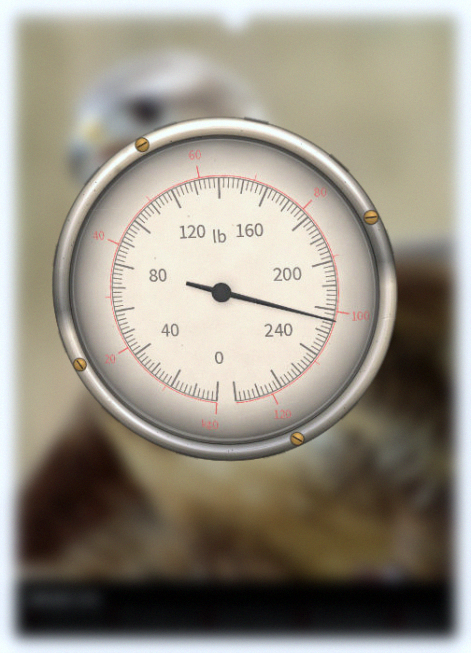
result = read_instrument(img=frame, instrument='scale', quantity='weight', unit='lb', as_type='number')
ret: 224 lb
